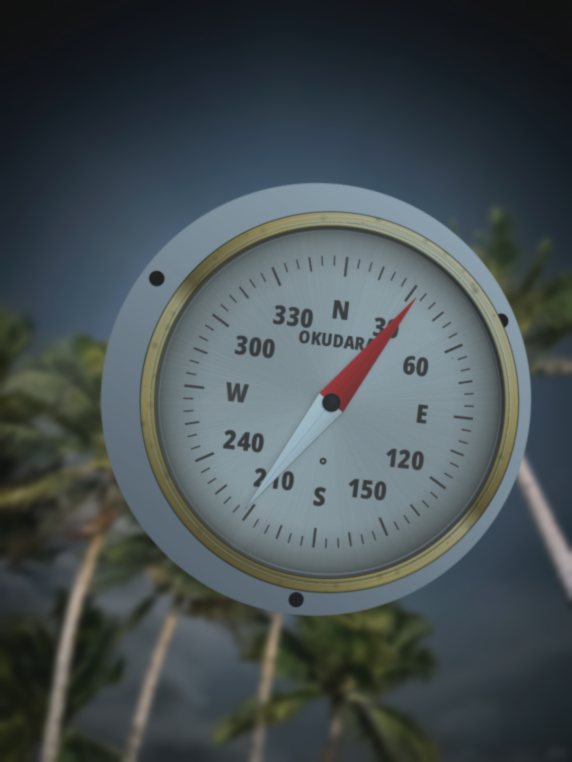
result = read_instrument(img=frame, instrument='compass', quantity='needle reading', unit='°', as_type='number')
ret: 32.5 °
